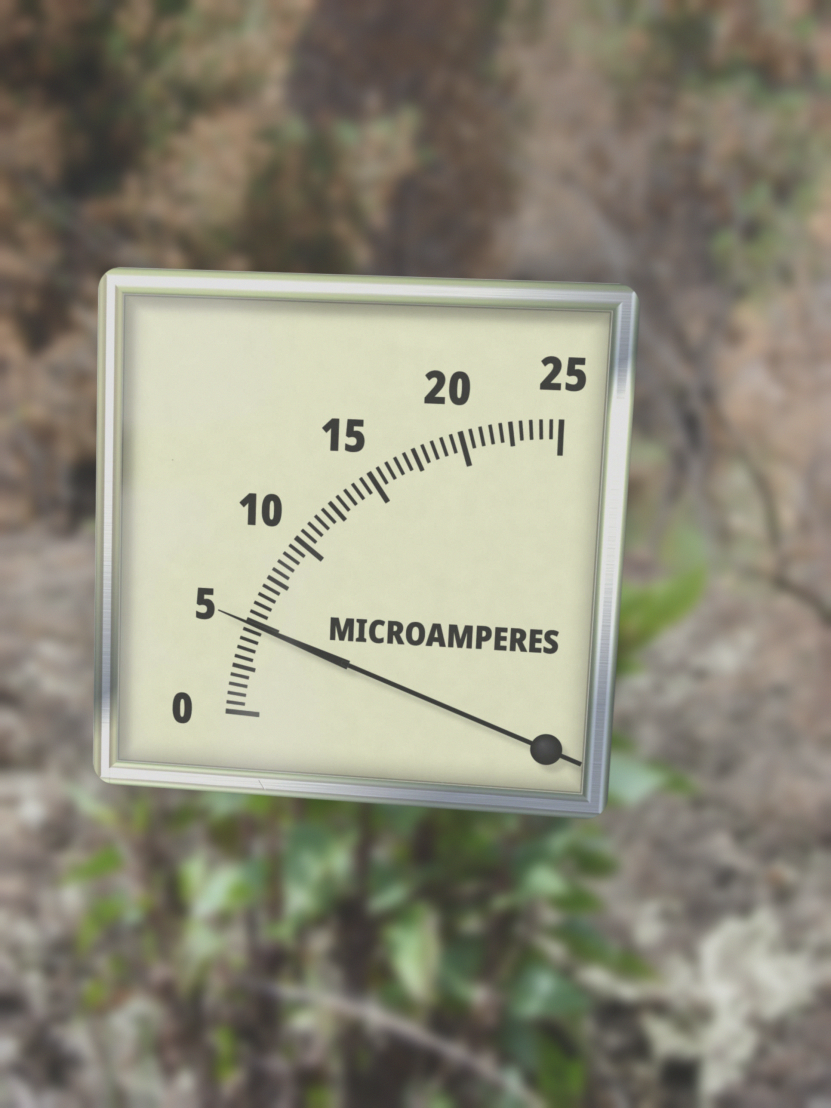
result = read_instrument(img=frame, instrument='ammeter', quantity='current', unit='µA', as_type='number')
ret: 5 µA
